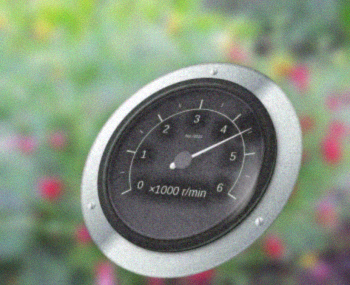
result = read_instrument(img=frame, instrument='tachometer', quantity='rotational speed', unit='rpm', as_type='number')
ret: 4500 rpm
